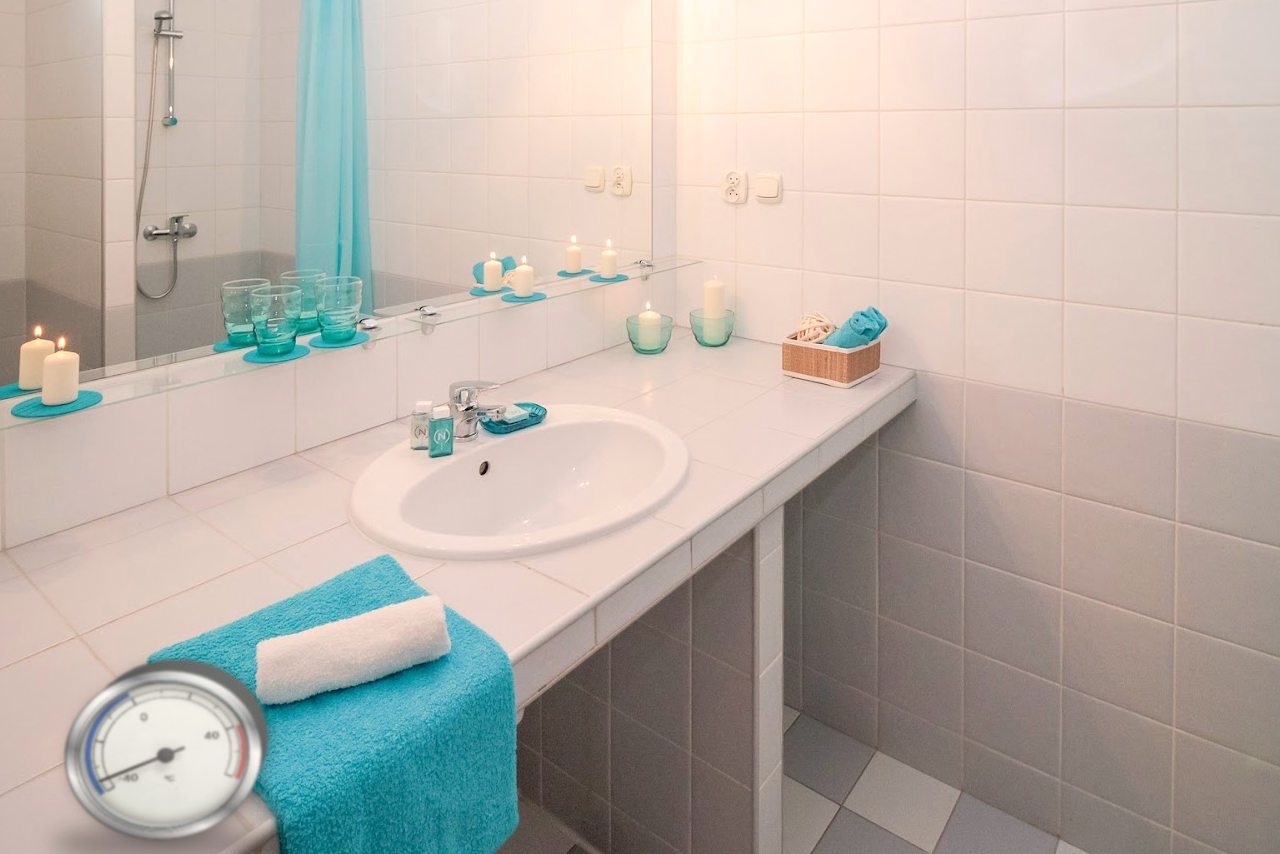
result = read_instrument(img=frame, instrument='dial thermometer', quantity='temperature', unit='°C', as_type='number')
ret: -35 °C
